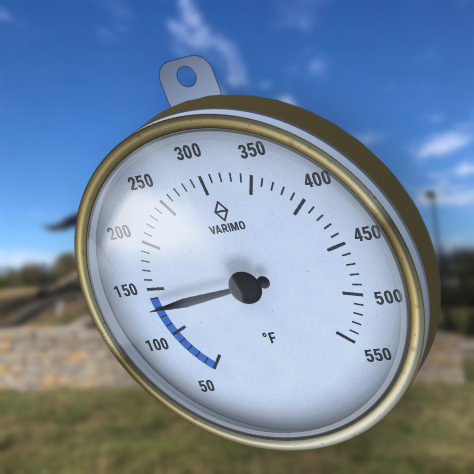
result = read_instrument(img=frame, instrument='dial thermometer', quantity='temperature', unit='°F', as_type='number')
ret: 130 °F
